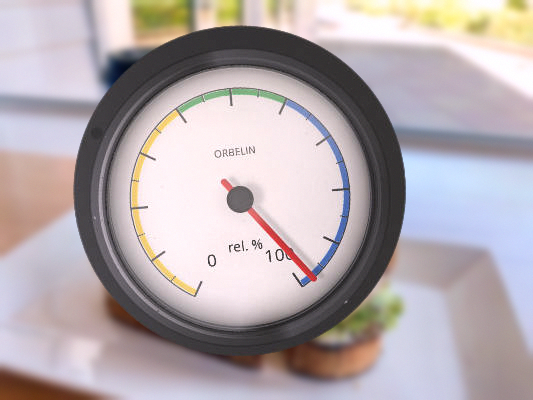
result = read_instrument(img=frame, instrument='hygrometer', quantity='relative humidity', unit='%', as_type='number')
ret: 97.5 %
